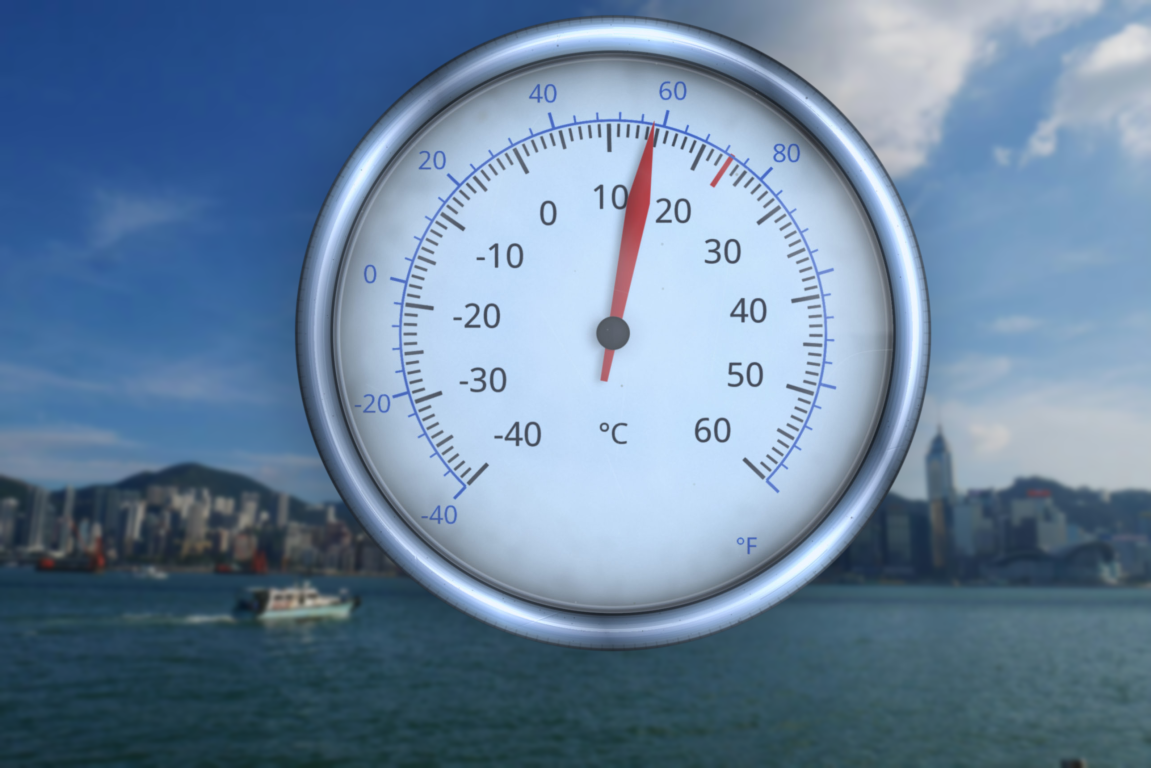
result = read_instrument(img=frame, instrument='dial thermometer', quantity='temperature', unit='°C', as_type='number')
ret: 14.5 °C
